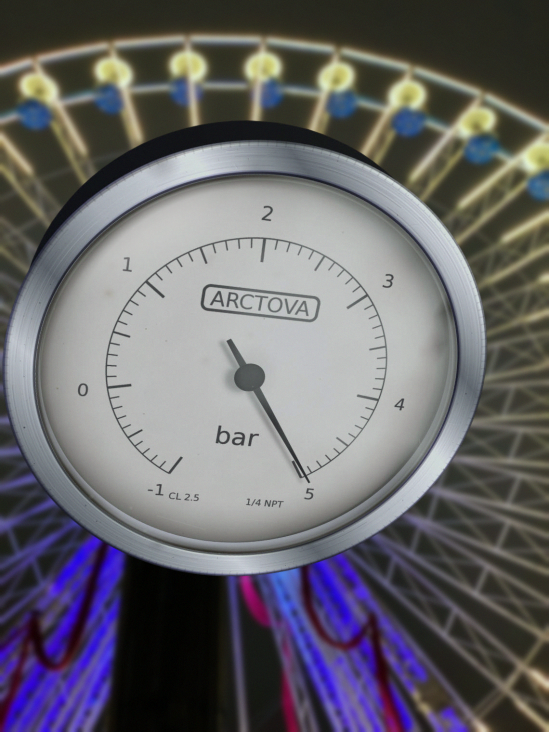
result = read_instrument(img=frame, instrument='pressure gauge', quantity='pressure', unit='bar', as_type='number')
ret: 4.95 bar
